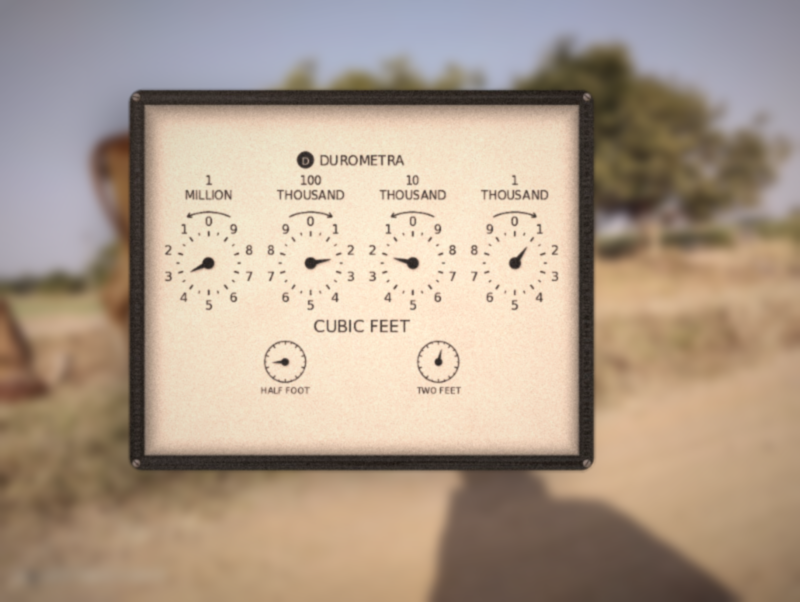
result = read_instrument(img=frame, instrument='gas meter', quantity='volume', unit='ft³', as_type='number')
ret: 322100 ft³
